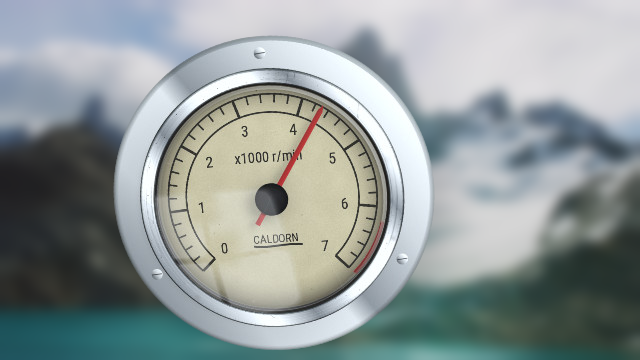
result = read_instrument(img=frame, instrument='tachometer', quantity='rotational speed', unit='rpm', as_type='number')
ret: 4300 rpm
